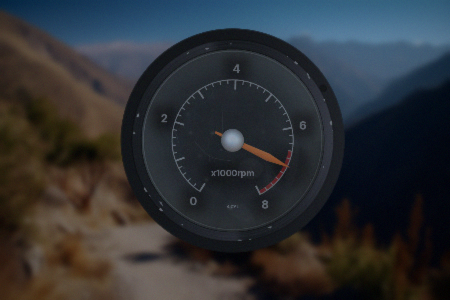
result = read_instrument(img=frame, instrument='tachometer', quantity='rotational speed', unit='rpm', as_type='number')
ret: 7000 rpm
